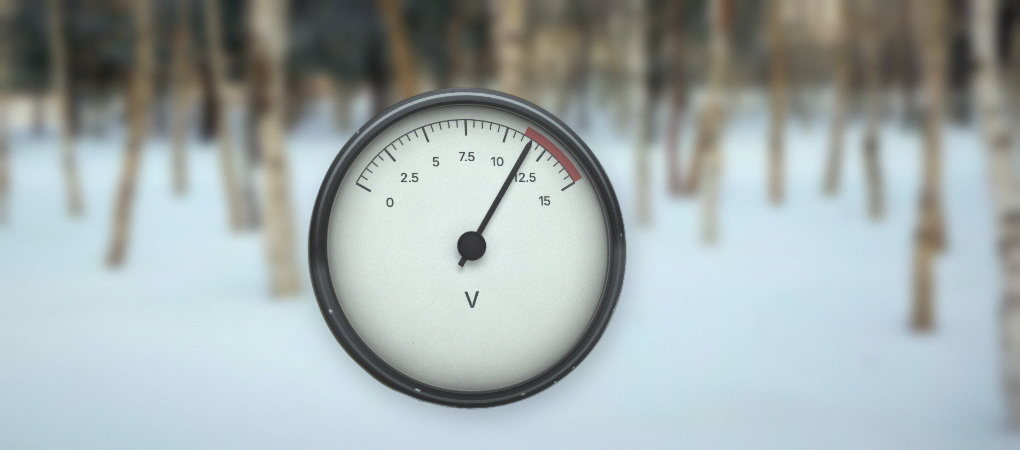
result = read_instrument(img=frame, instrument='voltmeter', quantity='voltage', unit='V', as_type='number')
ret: 11.5 V
